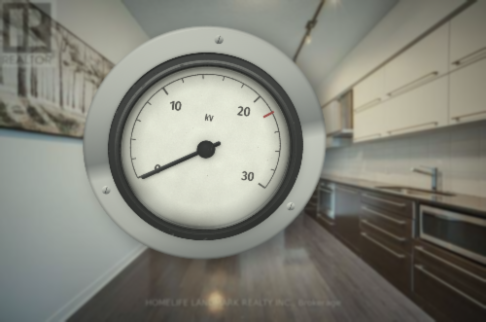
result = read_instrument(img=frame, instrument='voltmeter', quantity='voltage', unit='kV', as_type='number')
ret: 0 kV
